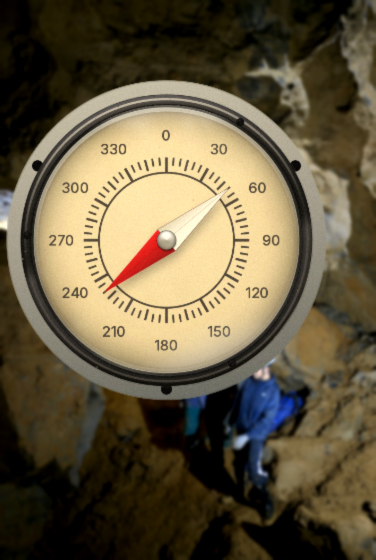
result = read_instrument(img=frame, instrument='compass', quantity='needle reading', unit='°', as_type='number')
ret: 230 °
